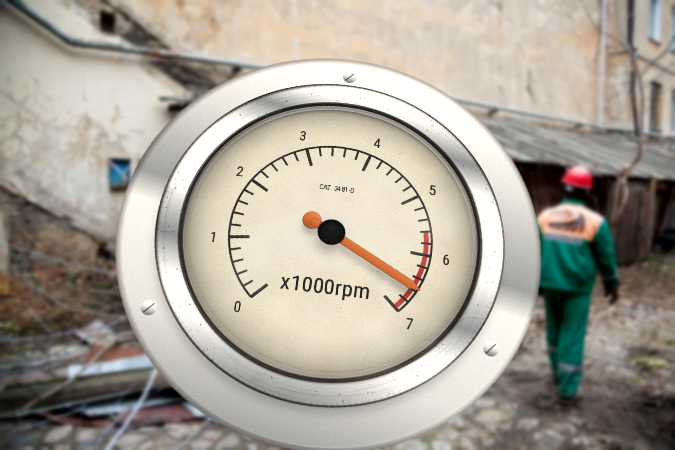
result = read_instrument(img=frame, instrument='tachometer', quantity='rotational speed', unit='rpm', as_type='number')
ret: 6600 rpm
